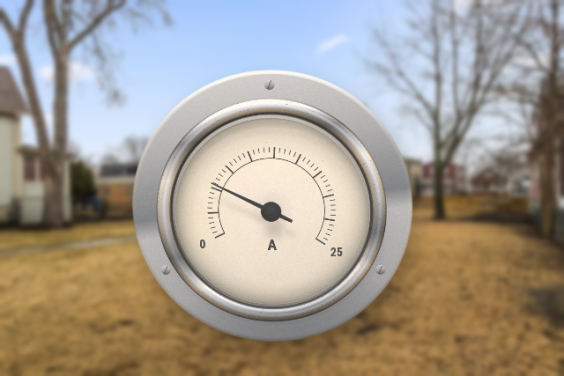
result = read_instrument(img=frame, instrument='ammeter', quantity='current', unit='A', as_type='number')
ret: 5.5 A
